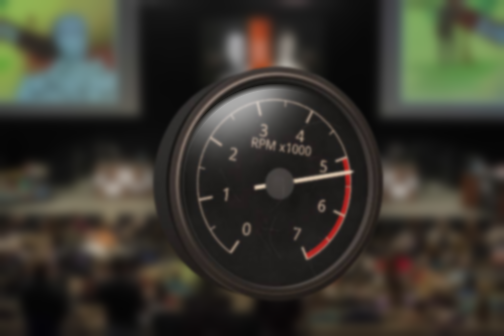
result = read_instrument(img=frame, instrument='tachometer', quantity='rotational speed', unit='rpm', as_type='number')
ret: 5250 rpm
